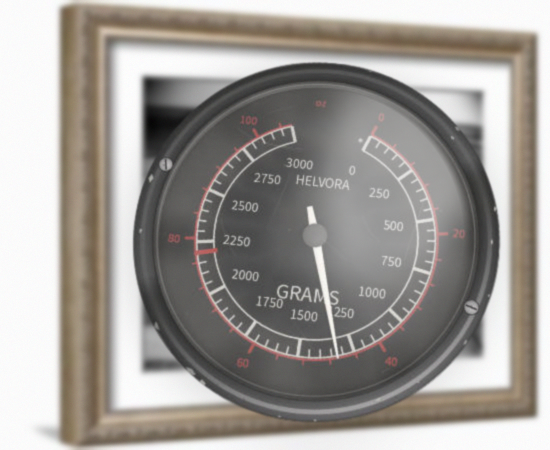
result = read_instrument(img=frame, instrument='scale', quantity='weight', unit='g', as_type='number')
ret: 1325 g
